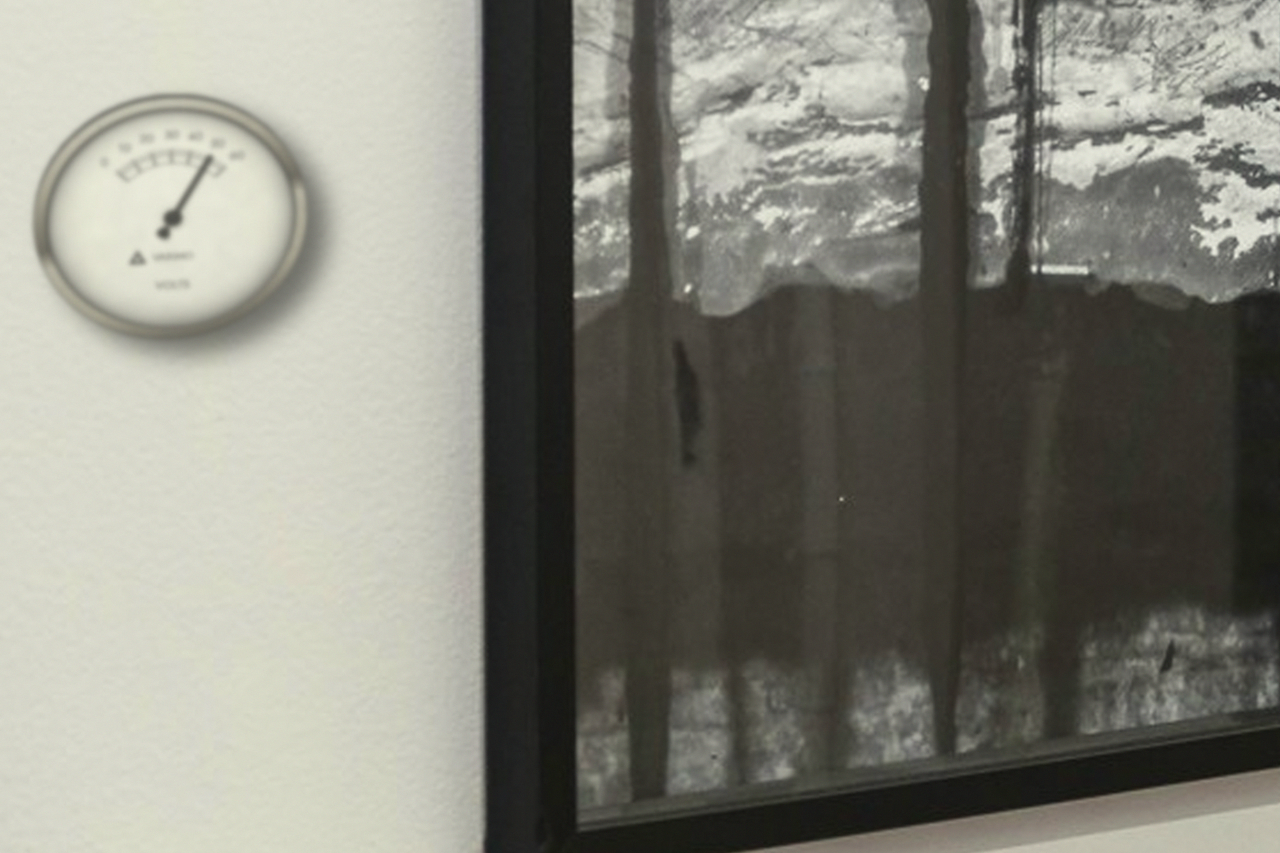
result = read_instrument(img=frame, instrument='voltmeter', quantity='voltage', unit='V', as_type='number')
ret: 50 V
